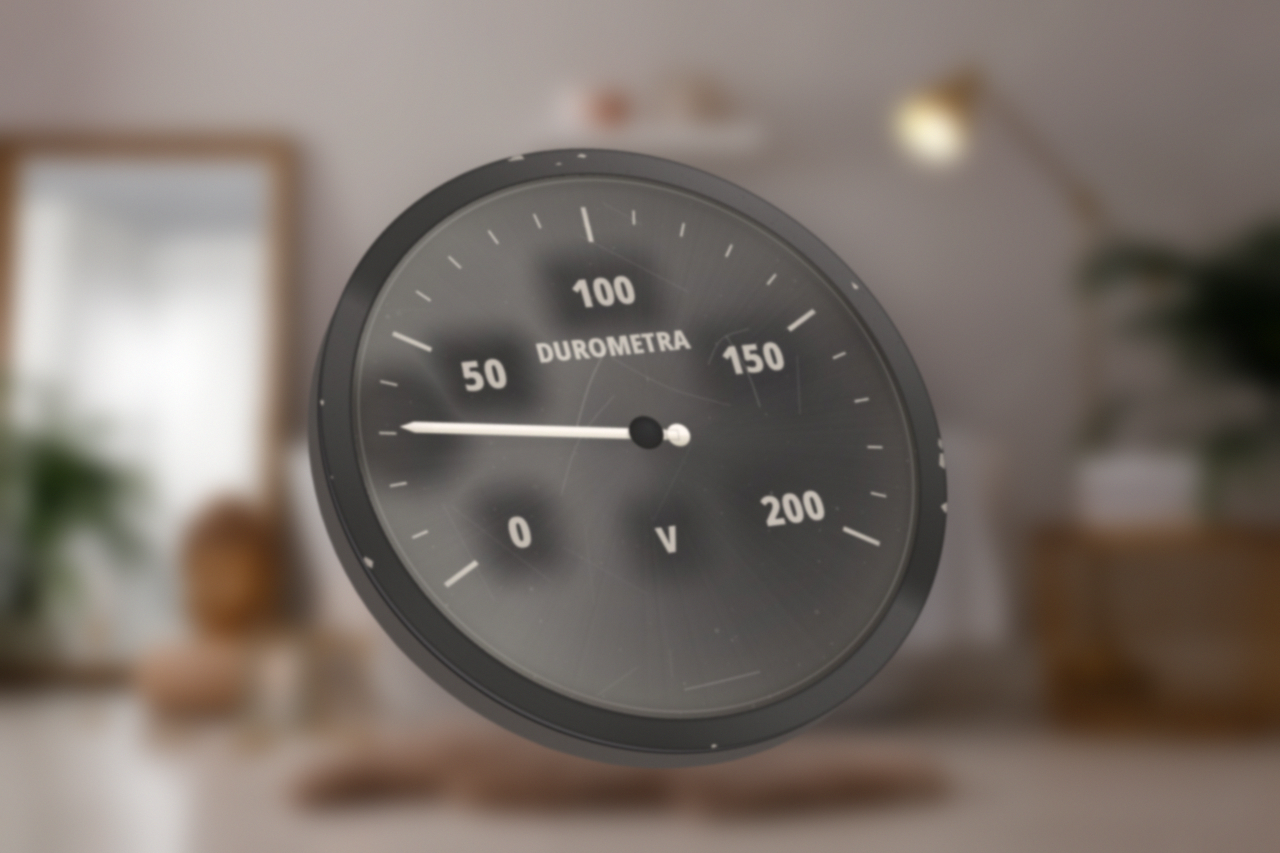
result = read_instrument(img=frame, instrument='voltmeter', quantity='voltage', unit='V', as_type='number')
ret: 30 V
